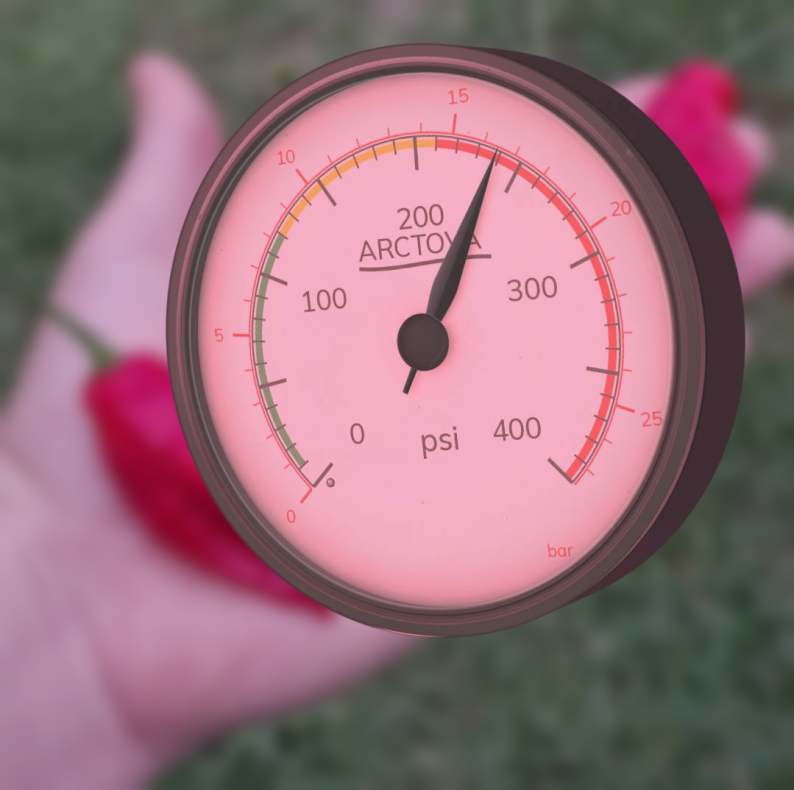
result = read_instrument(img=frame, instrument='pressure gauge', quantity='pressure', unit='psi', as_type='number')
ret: 240 psi
